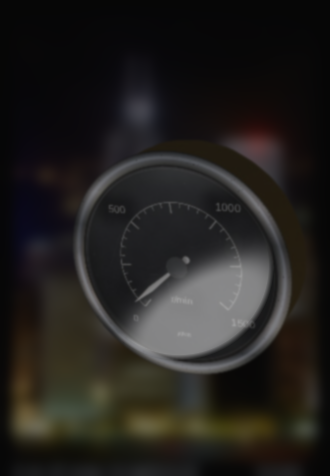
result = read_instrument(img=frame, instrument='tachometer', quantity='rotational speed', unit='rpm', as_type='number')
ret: 50 rpm
